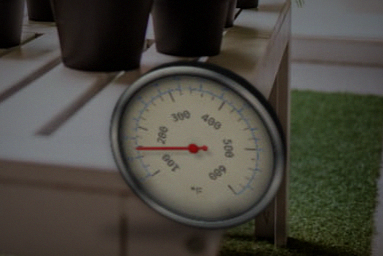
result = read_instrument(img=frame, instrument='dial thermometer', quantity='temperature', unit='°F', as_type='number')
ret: 160 °F
